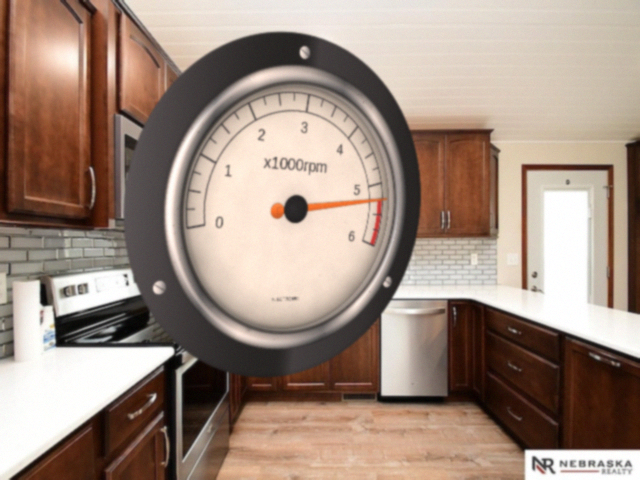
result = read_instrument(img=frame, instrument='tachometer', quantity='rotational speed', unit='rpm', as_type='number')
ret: 5250 rpm
